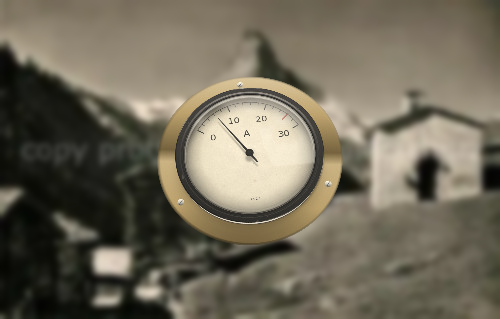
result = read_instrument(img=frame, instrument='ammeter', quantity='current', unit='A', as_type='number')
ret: 6 A
